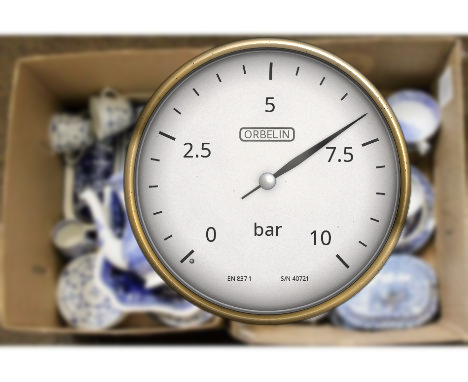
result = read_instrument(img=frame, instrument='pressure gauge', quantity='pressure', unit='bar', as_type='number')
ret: 7 bar
